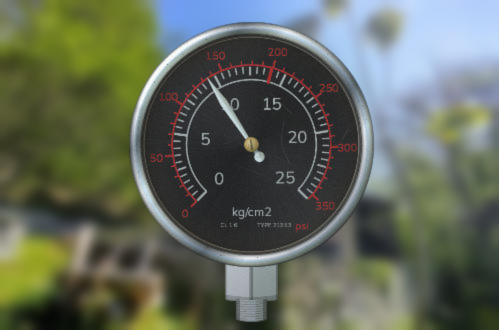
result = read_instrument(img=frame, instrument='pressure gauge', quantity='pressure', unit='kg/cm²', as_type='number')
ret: 9.5 kg/cm²
